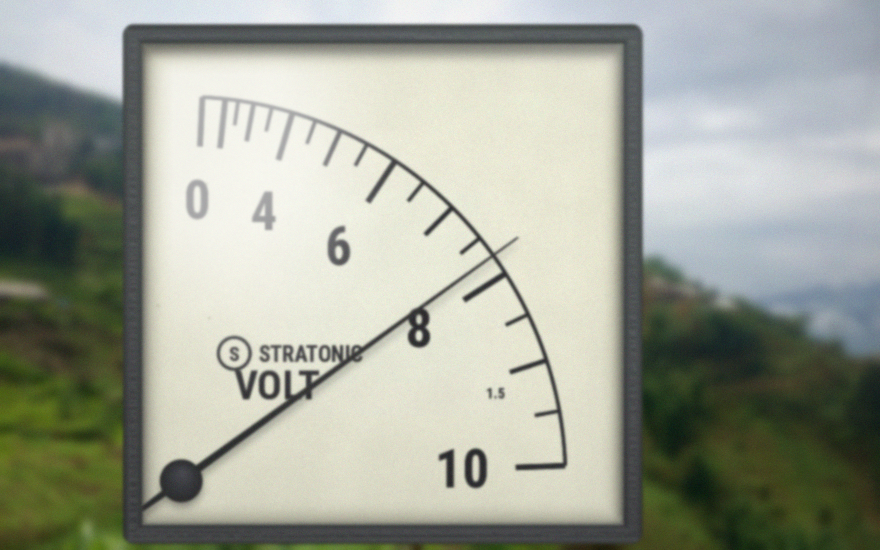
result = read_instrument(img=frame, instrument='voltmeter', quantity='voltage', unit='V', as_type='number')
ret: 7.75 V
